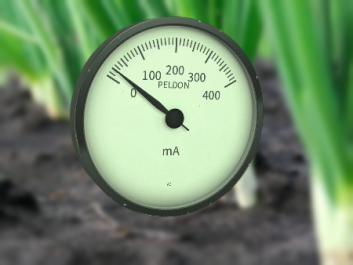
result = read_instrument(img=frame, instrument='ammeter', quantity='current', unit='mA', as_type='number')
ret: 20 mA
